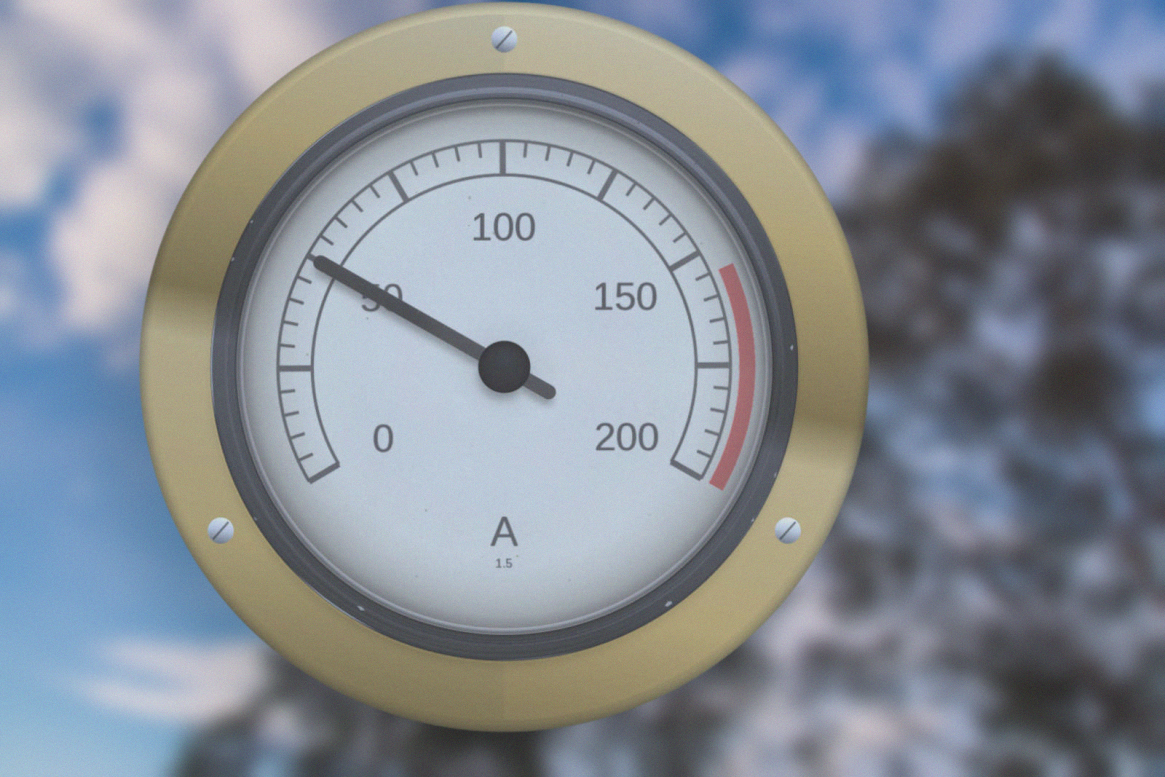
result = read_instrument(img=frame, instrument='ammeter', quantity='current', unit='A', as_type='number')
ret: 50 A
